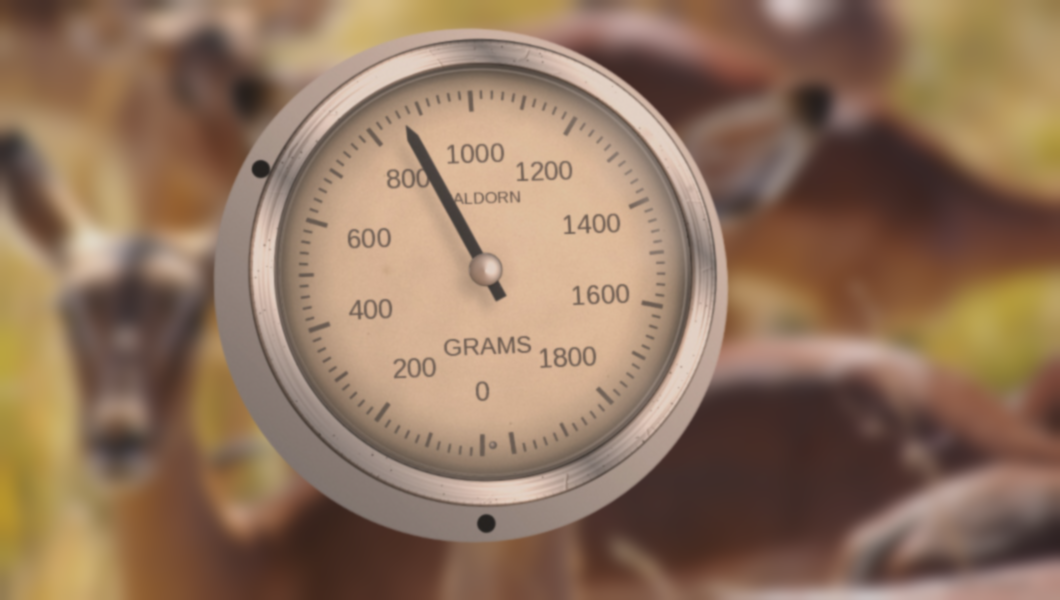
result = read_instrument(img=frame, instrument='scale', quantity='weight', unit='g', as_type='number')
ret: 860 g
